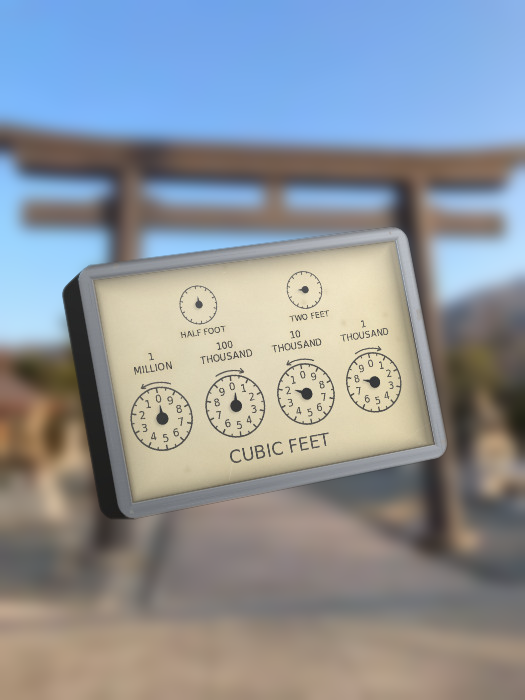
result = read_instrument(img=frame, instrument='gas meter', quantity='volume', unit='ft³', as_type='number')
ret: 1800 ft³
